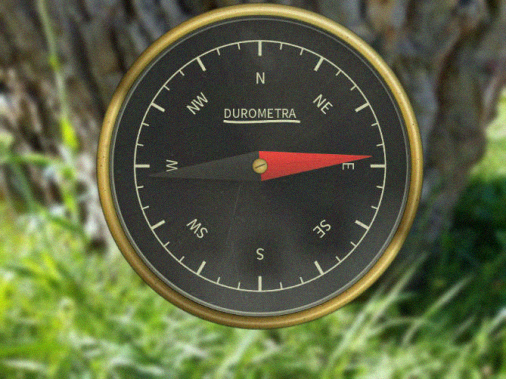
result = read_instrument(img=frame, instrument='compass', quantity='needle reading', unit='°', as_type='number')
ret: 85 °
